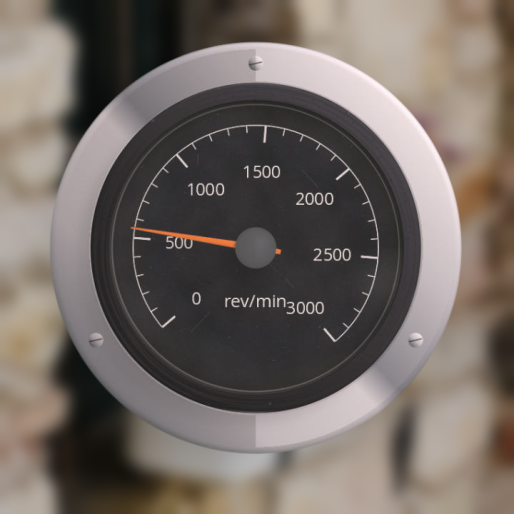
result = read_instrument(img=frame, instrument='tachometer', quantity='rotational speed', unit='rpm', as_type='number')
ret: 550 rpm
